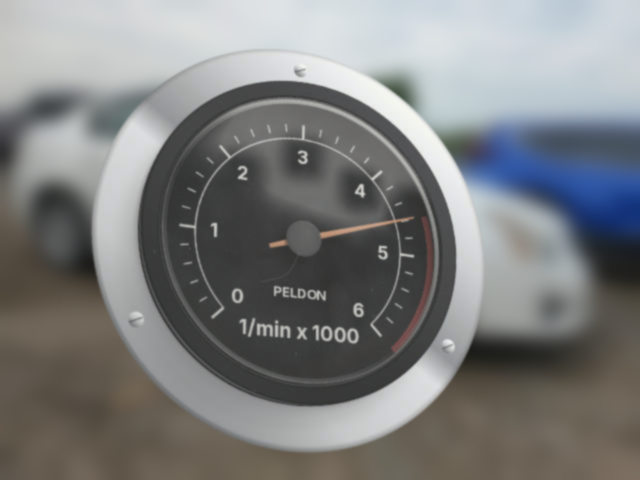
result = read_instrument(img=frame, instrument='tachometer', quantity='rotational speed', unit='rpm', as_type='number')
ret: 4600 rpm
